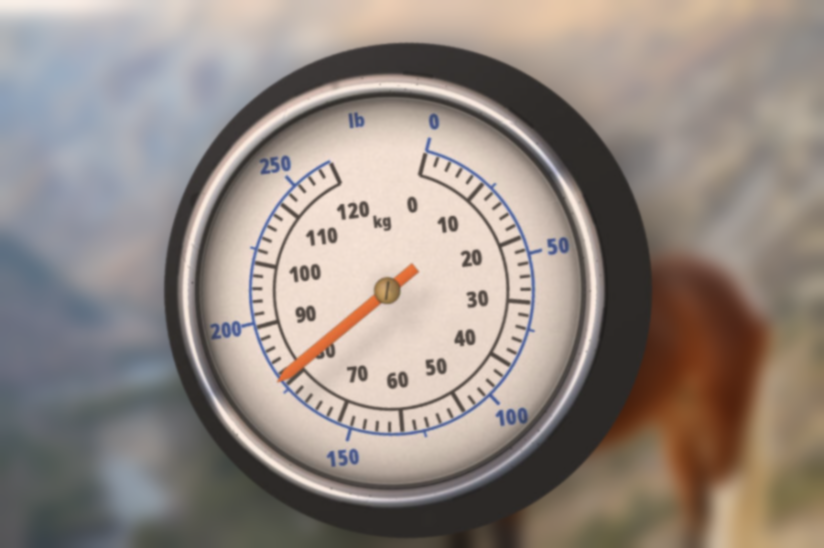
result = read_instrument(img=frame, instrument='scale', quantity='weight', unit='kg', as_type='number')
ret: 81 kg
